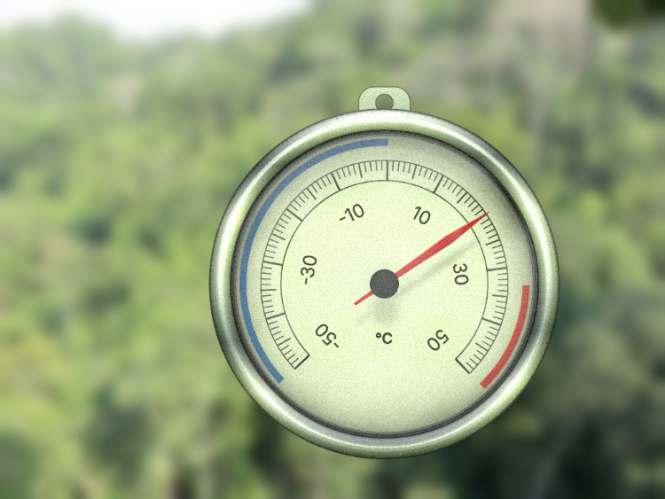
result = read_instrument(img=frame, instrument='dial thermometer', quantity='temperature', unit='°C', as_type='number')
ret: 20 °C
